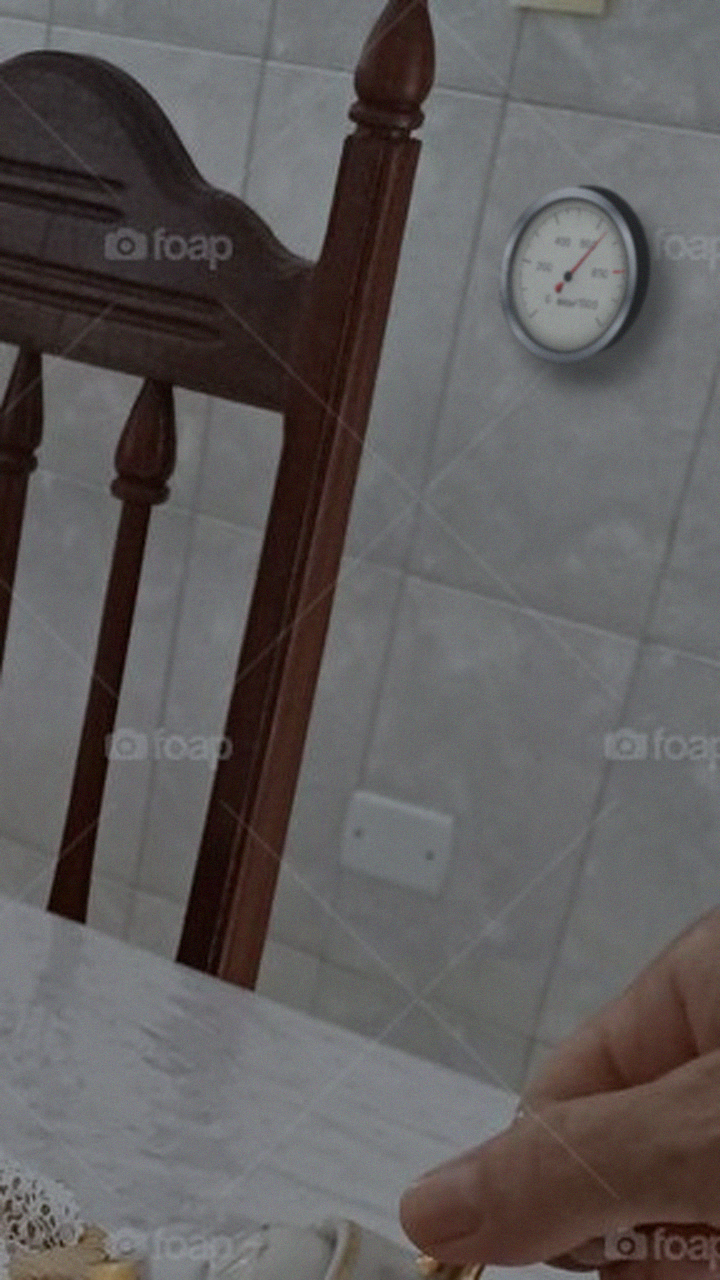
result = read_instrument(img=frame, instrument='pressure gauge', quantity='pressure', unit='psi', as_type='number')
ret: 650 psi
